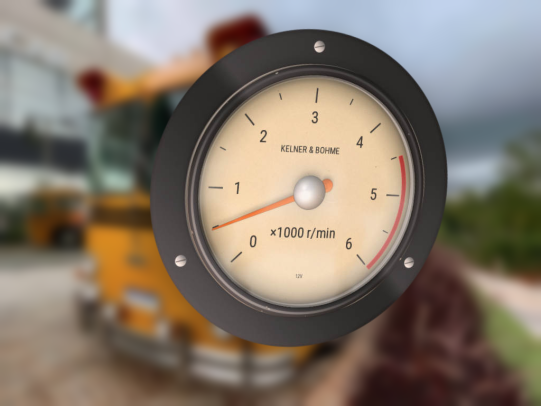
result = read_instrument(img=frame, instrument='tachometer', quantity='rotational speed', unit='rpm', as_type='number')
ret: 500 rpm
